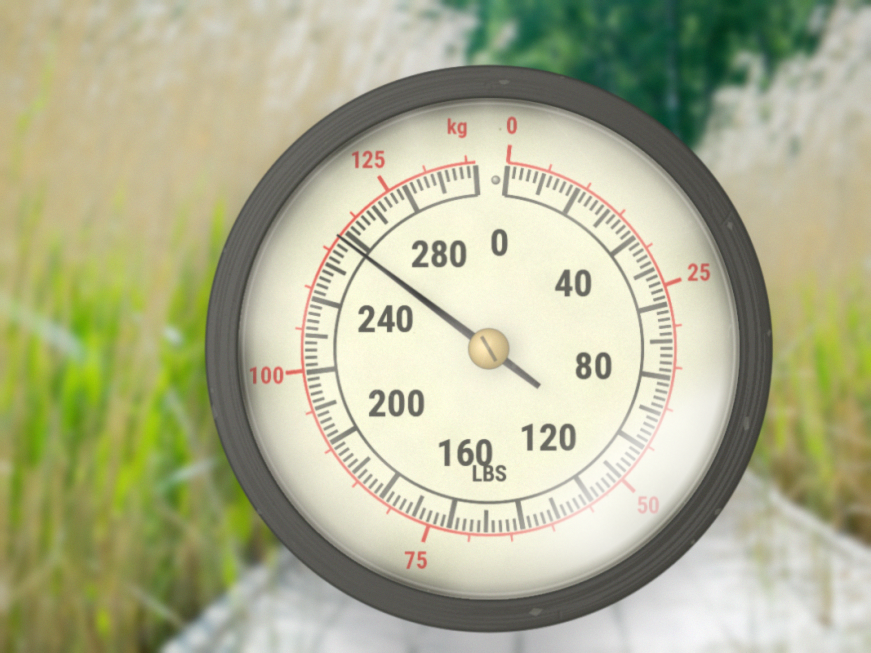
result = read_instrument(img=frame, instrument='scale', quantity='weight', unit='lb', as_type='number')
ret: 258 lb
